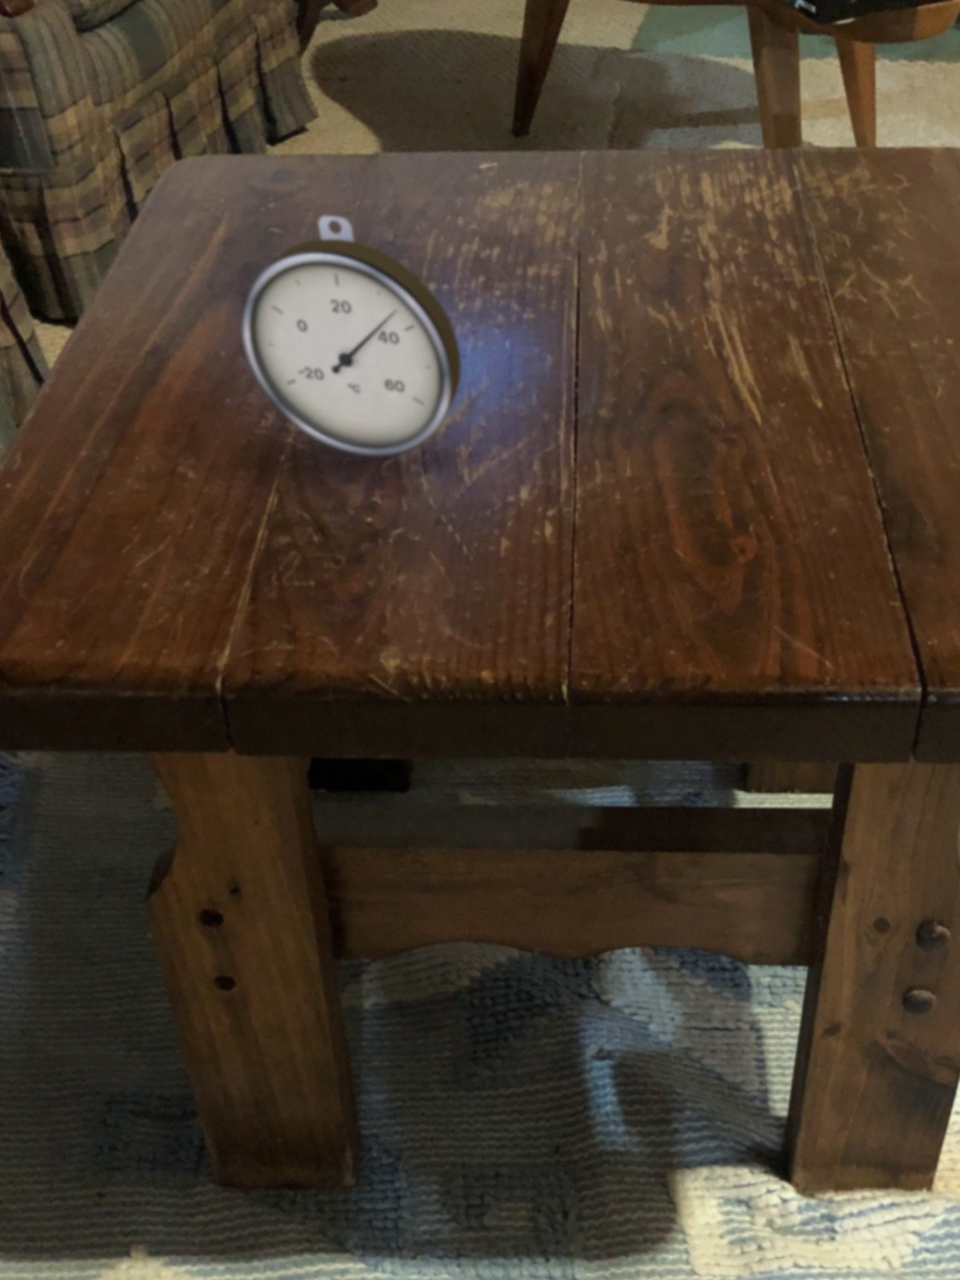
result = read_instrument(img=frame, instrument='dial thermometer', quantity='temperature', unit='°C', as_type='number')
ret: 35 °C
